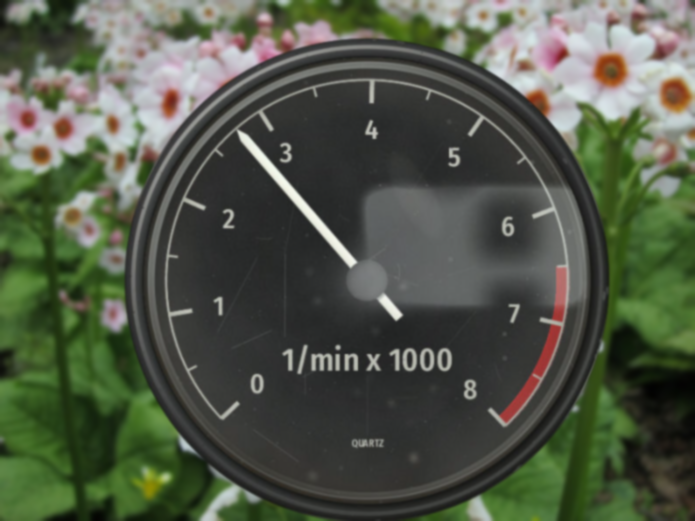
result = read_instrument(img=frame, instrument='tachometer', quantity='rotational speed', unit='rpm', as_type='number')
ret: 2750 rpm
